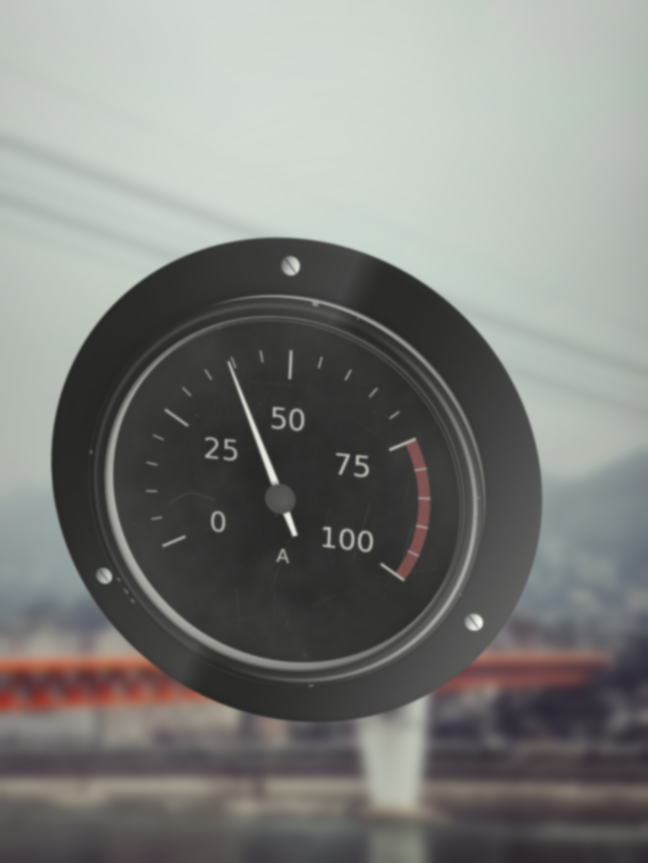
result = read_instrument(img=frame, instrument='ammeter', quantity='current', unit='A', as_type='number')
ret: 40 A
